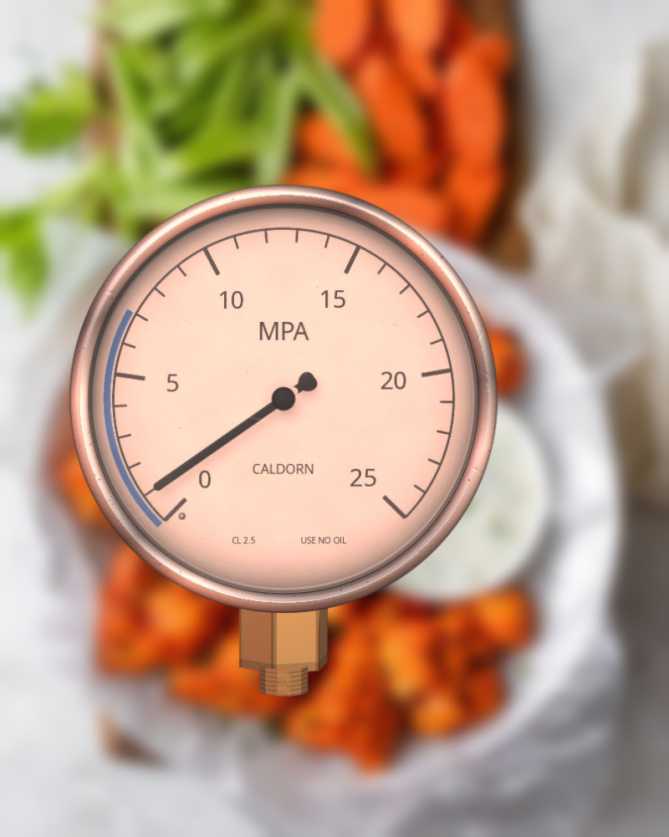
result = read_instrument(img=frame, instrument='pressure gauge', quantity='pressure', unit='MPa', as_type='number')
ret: 1 MPa
